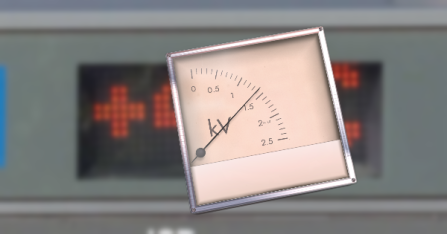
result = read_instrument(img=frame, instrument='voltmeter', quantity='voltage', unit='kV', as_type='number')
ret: 1.4 kV
